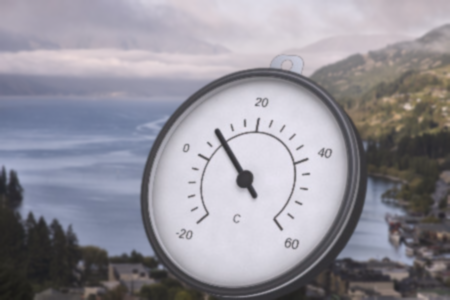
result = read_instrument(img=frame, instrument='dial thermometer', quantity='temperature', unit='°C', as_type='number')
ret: 8 °C
